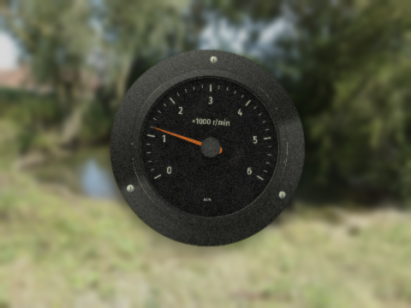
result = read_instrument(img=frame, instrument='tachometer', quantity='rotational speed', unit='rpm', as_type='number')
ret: 1200 rpm
